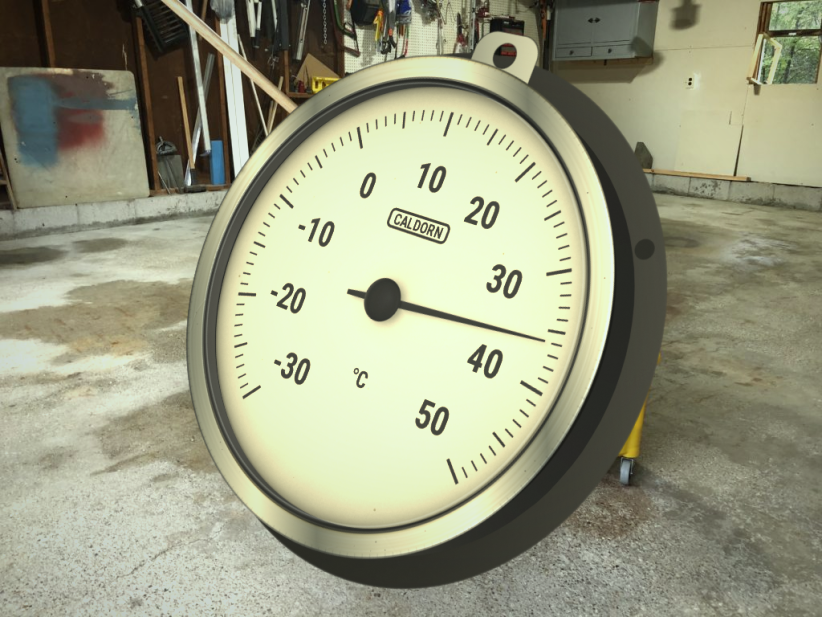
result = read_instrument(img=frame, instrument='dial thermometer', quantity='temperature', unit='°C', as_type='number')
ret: 36 °C
